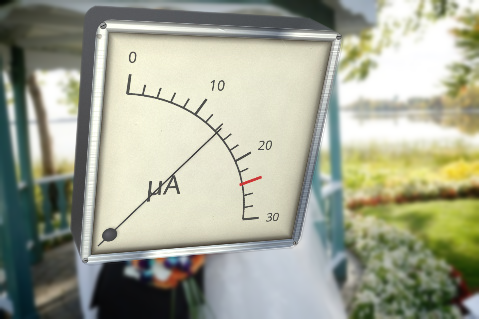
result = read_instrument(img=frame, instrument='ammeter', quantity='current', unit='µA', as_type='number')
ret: 14 µA
